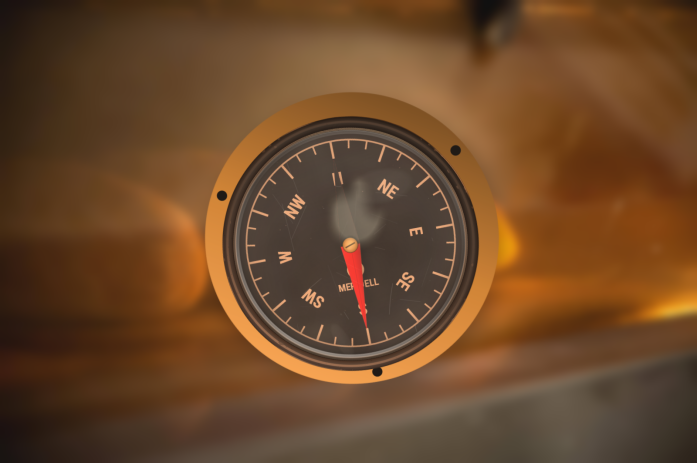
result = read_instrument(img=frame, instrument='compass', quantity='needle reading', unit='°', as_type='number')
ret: 180 °
